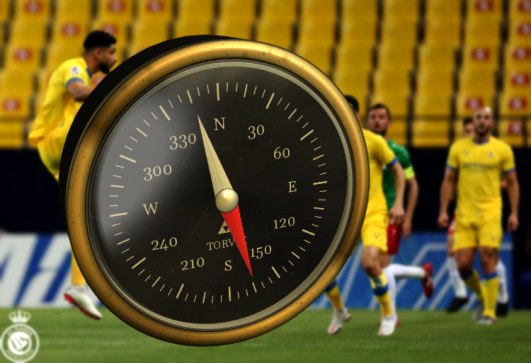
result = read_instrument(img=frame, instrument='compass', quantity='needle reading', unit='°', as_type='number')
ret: 165 °
